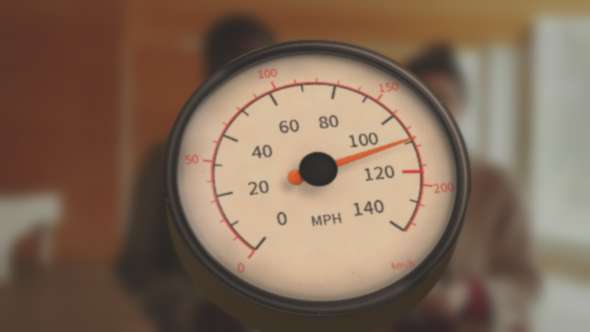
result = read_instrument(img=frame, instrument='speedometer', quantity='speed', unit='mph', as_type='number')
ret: 110 mph
